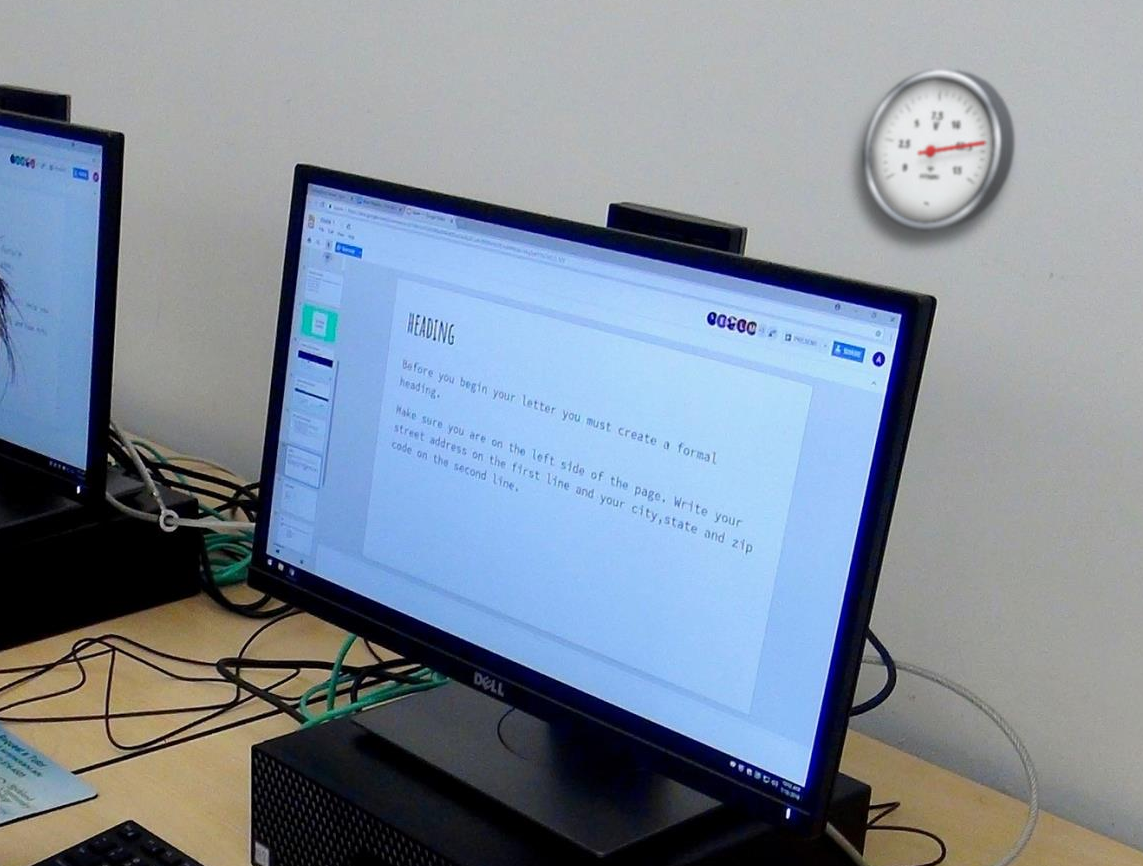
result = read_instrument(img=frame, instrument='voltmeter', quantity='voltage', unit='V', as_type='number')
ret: 12.5 V
